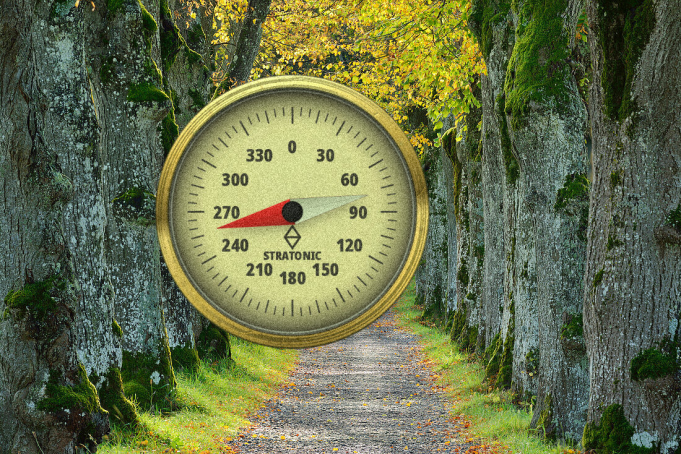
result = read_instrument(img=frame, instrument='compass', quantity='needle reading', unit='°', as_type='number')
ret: 257.5 °
